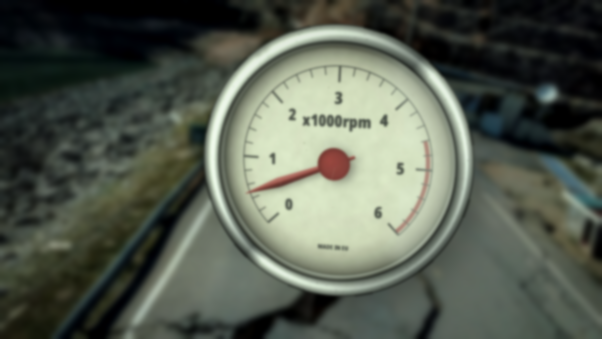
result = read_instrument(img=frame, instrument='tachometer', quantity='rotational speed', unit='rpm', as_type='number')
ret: 500 rpm
